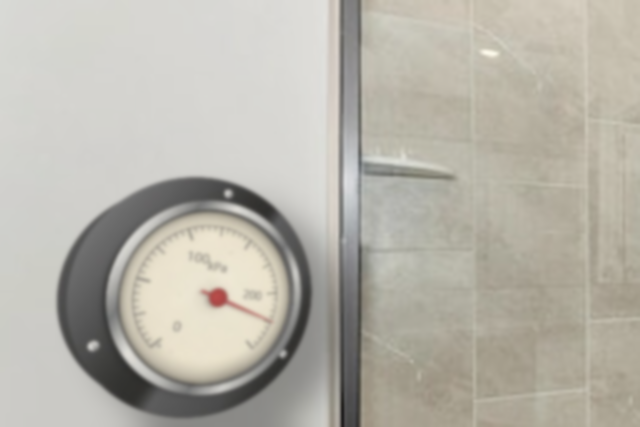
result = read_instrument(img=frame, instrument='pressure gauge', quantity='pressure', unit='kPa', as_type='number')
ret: 225 kPa
